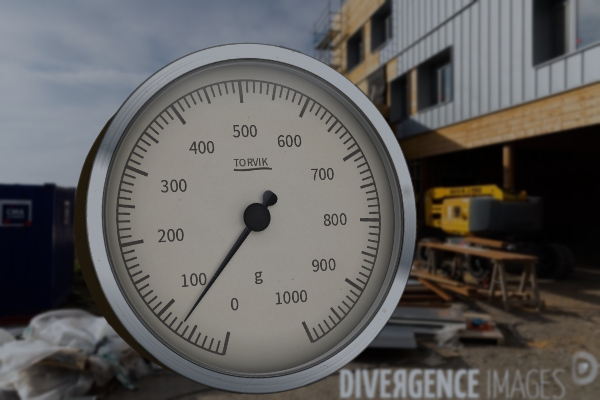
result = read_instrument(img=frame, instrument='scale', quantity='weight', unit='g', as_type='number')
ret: 70 g
